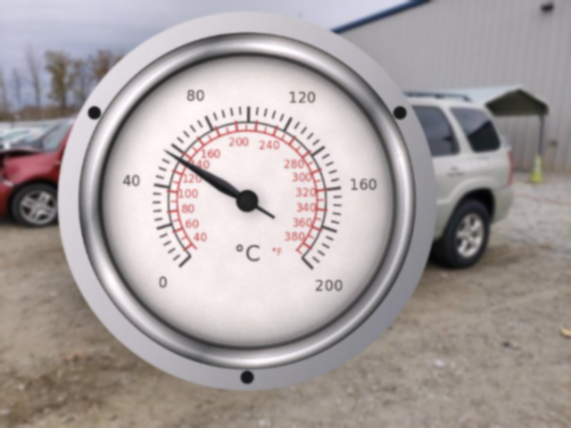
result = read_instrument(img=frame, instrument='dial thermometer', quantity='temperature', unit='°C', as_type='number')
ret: 56 °C
